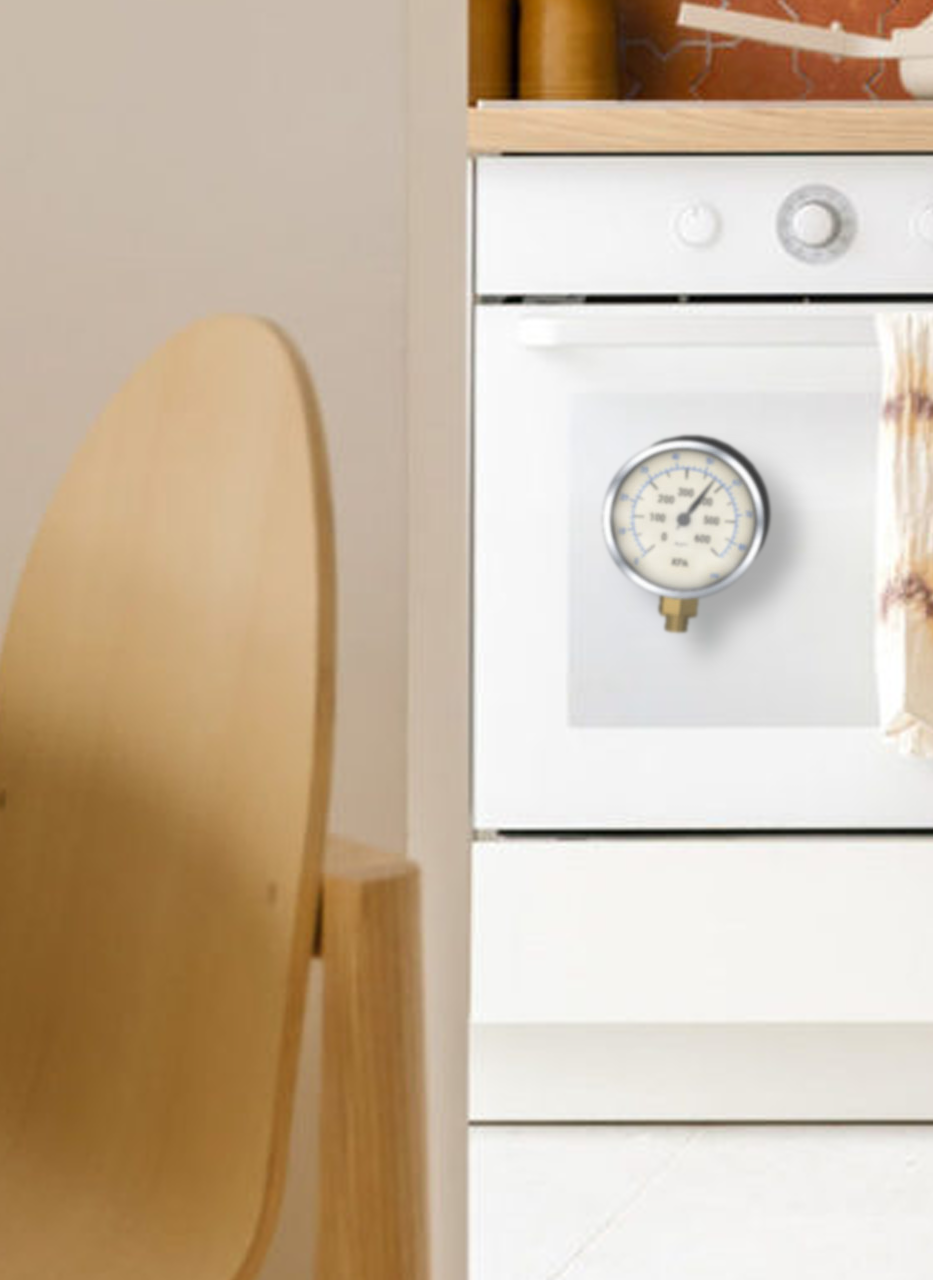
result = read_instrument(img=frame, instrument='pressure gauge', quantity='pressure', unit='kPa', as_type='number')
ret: 375 kPa
